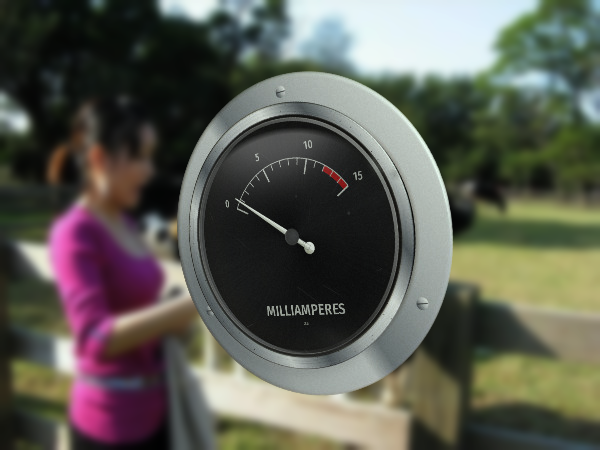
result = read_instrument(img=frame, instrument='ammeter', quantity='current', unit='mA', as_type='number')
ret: 1 mA
